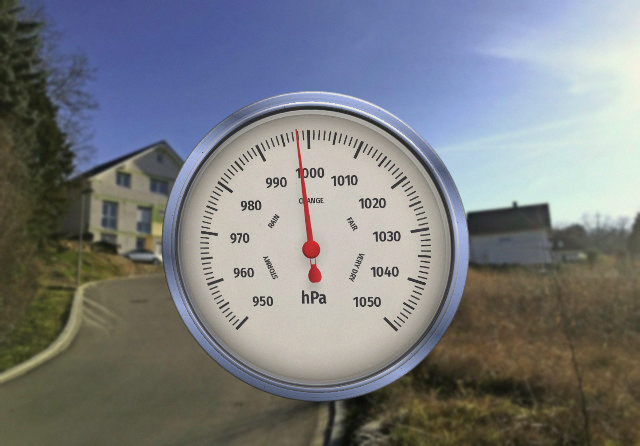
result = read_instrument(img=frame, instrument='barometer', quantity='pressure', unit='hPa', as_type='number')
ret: 998 hPa
